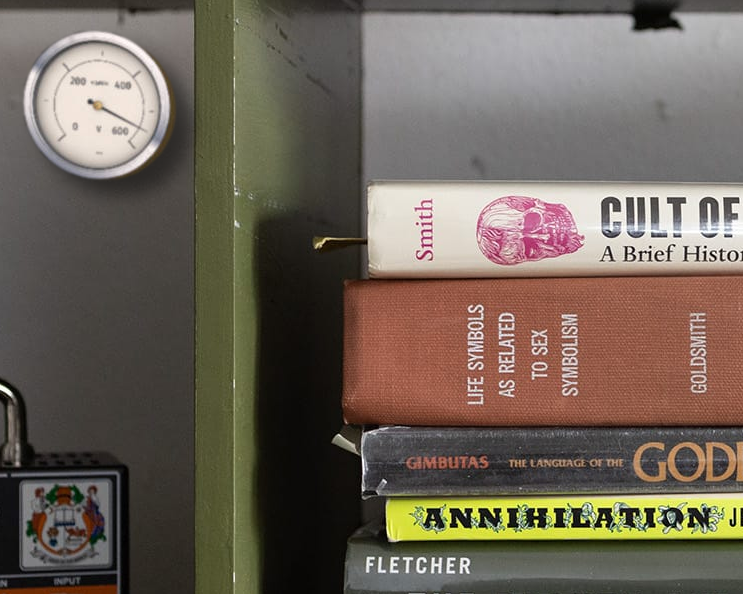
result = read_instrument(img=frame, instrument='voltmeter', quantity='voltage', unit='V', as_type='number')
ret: 550 V
